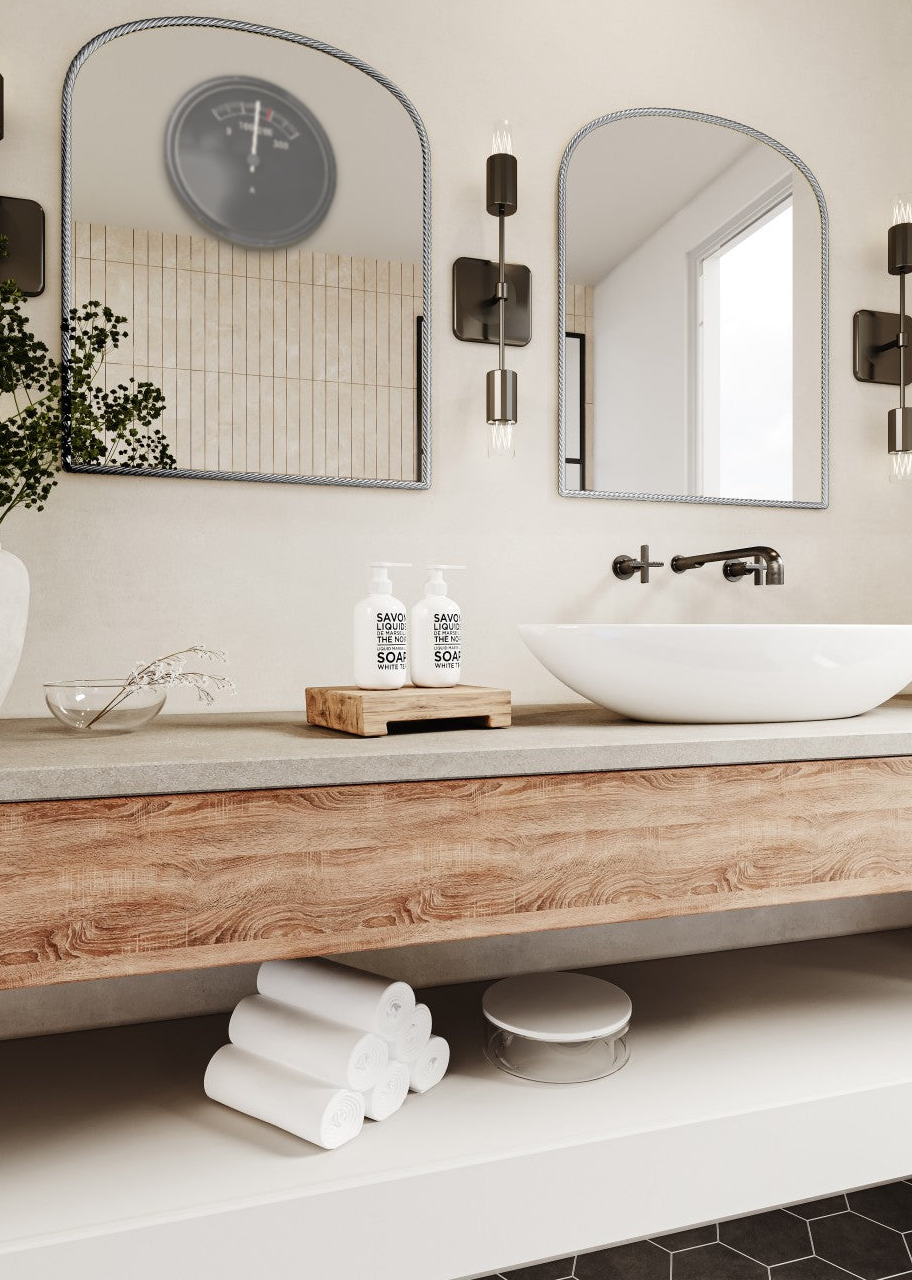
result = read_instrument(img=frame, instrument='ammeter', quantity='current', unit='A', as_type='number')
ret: 150 A
